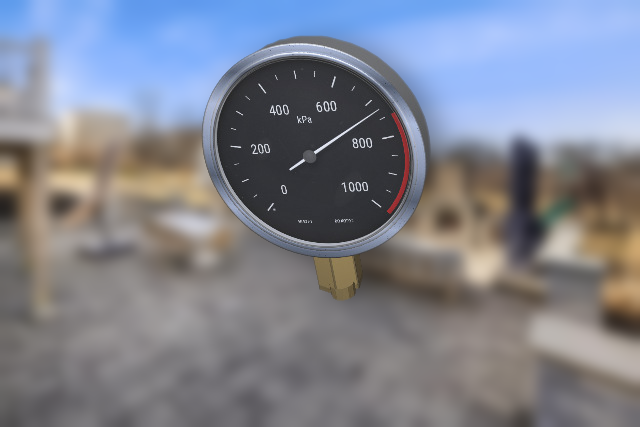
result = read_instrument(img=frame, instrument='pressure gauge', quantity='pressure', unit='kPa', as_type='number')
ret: 725 kPa
